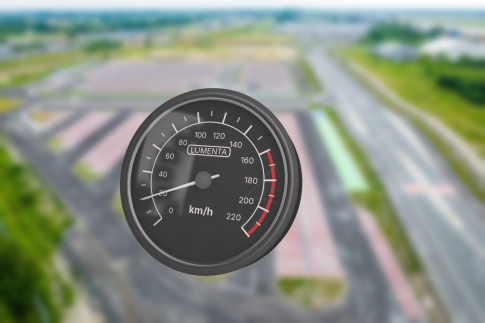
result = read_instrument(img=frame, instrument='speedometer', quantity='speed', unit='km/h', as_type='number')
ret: 20 km/h
